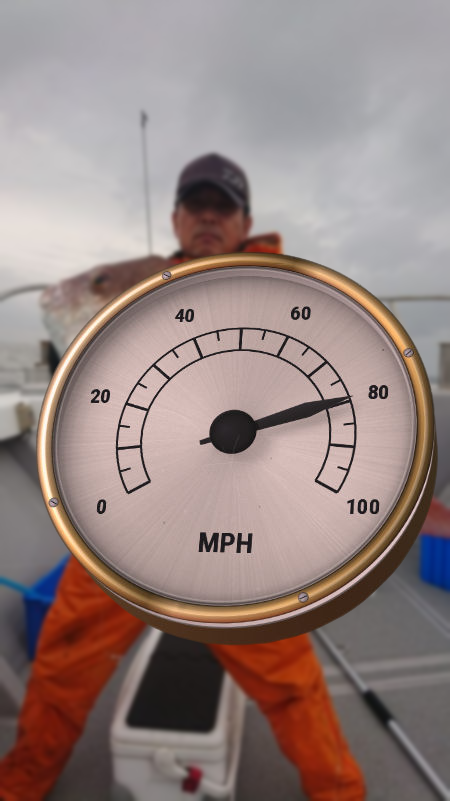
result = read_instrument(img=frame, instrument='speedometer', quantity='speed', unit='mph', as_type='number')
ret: 80 mph
